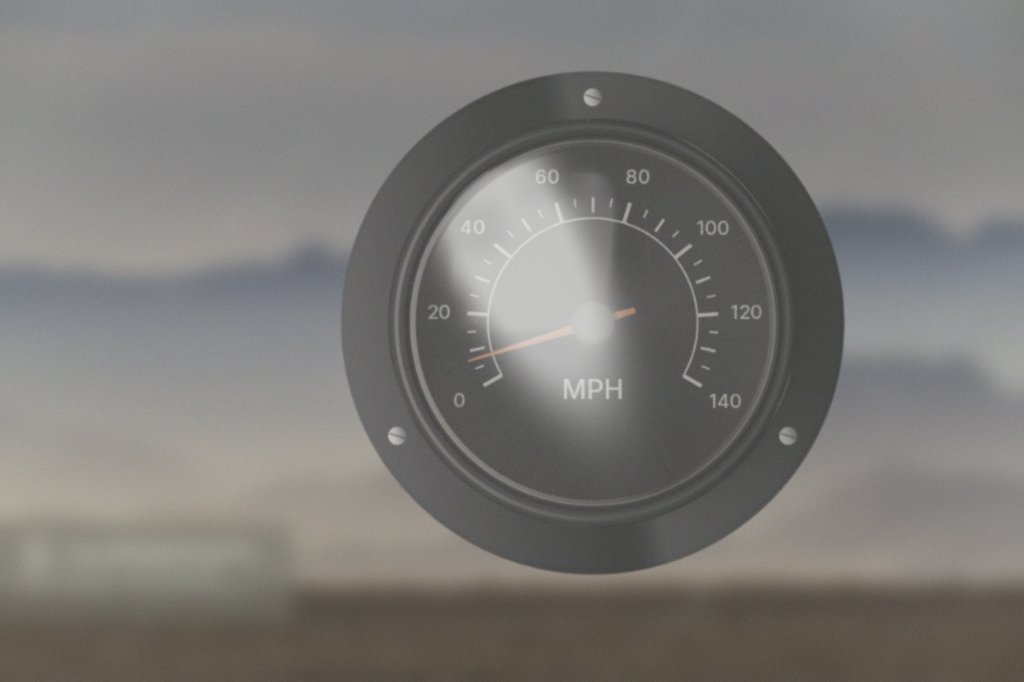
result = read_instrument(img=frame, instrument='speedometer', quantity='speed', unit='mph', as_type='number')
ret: 7.5 mph
